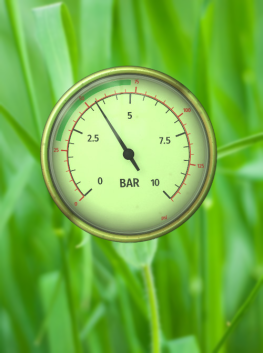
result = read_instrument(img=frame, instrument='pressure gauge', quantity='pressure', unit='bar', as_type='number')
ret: 3.75 bar
